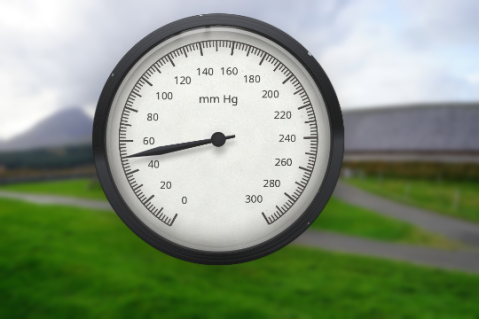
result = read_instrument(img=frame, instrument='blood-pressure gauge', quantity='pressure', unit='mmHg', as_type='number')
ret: 50 mmHg
